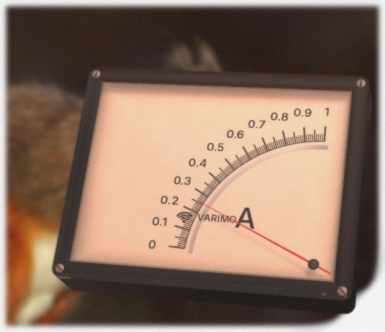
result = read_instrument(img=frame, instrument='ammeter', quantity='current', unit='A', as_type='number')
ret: 0.25 A
